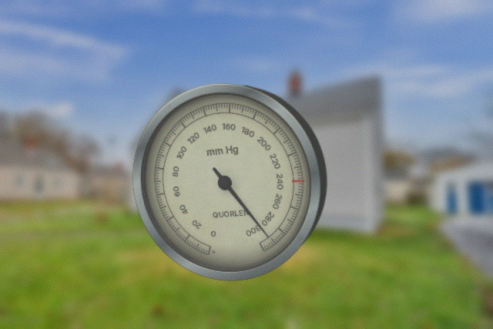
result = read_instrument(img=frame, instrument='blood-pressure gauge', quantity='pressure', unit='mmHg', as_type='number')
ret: 290 mmHg
